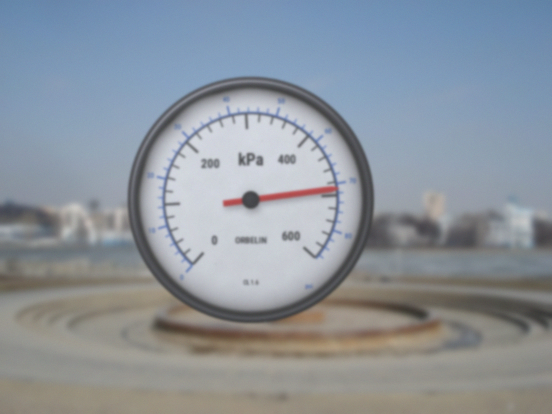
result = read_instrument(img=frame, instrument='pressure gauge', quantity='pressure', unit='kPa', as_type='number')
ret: 490 kPa
